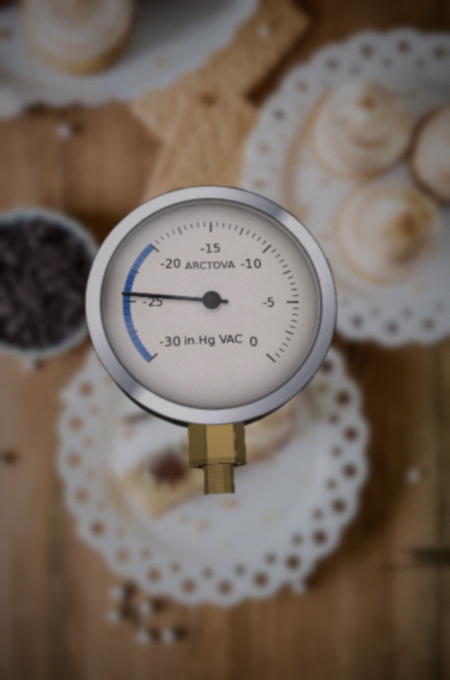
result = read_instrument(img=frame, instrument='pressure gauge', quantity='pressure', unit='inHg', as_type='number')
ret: -24.5 inHg
